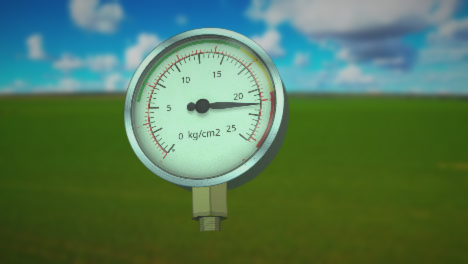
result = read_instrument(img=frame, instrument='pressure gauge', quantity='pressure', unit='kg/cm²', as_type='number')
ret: 21.5 kg/cm²
